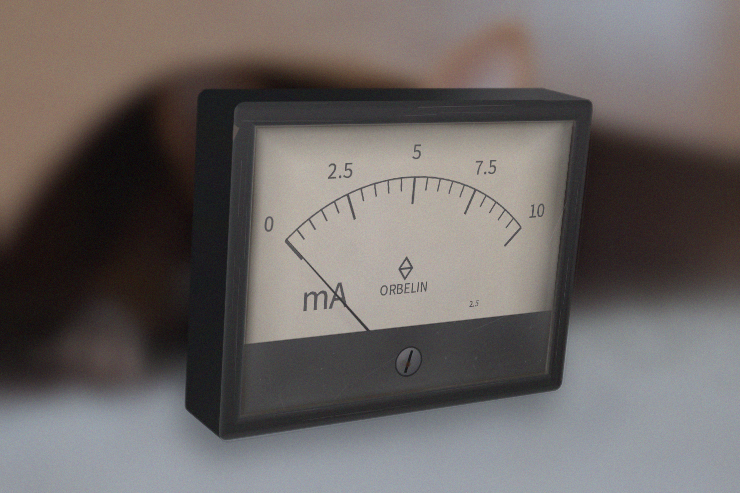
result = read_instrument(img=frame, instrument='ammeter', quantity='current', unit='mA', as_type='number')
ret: 0 mA
